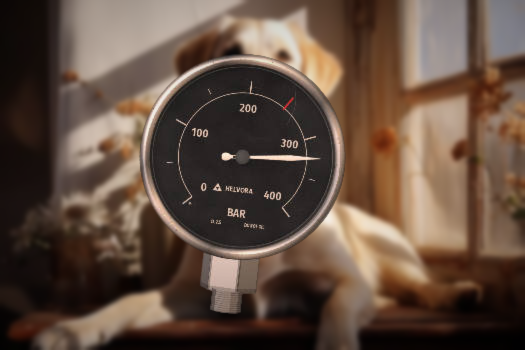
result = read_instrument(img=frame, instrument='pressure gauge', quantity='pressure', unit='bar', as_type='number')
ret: 325 bar
